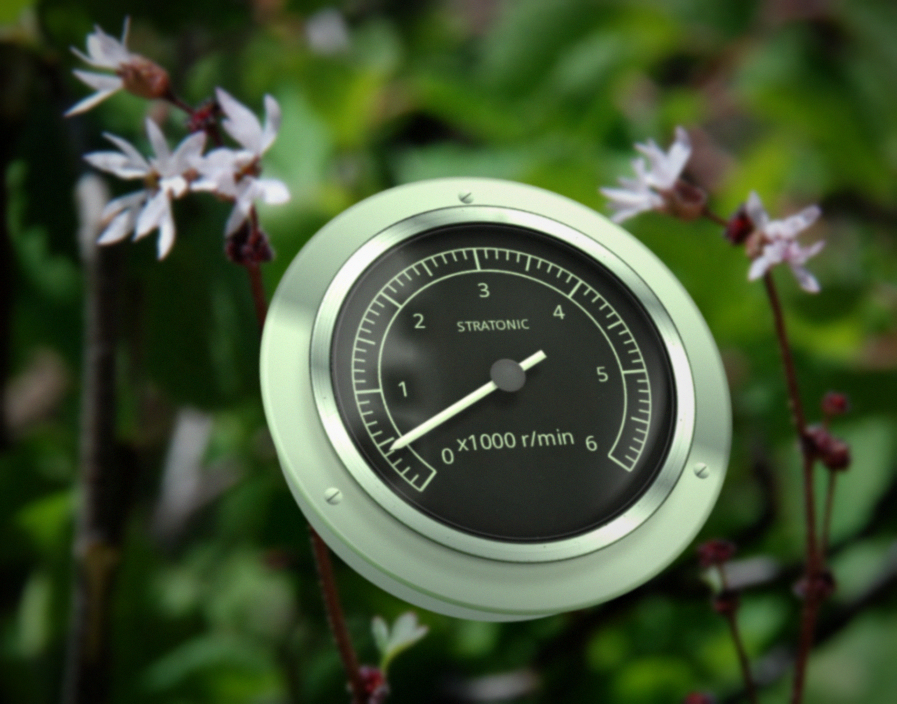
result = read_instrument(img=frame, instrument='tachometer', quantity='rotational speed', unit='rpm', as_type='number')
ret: 400 rpm
